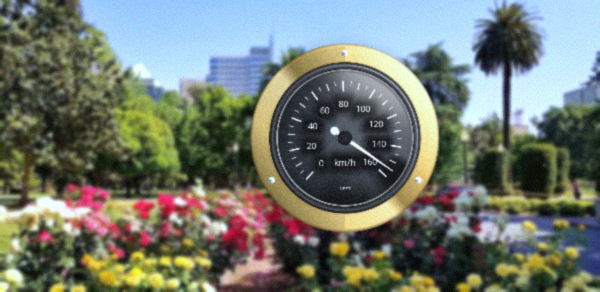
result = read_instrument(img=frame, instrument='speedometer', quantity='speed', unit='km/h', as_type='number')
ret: 155 km/h
